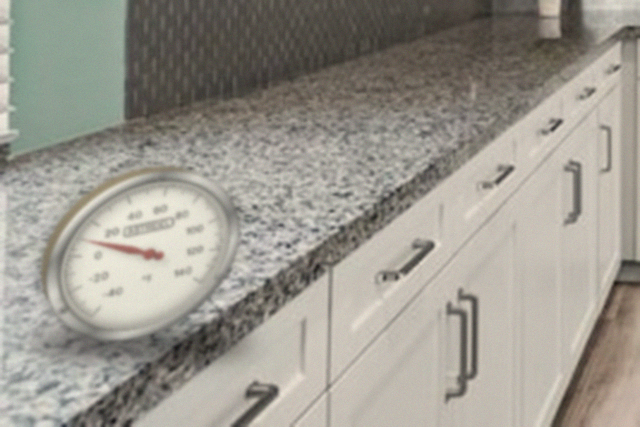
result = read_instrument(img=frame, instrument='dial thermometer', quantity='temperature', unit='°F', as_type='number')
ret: 10 °F
